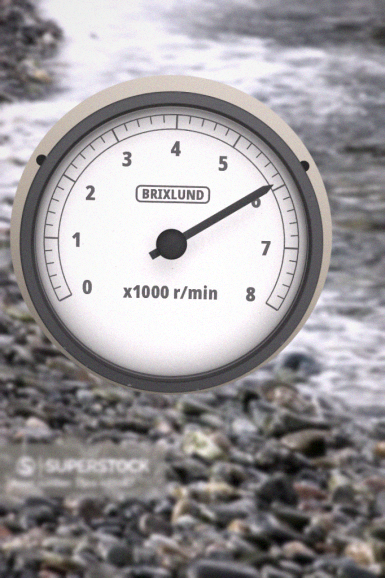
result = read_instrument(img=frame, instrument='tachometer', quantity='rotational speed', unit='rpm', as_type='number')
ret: 5900 rpm
